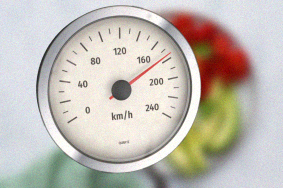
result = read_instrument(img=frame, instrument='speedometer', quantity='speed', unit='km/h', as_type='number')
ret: 175 km/h
